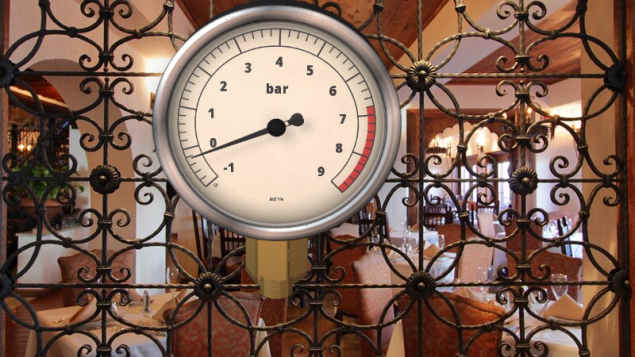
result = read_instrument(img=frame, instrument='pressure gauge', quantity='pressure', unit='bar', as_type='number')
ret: -0.2 bar
